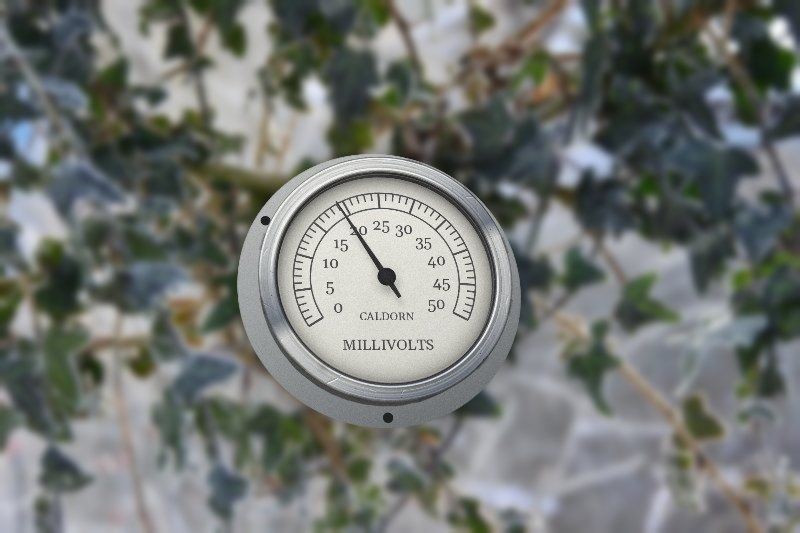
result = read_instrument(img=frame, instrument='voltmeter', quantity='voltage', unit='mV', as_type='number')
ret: 19 mV
